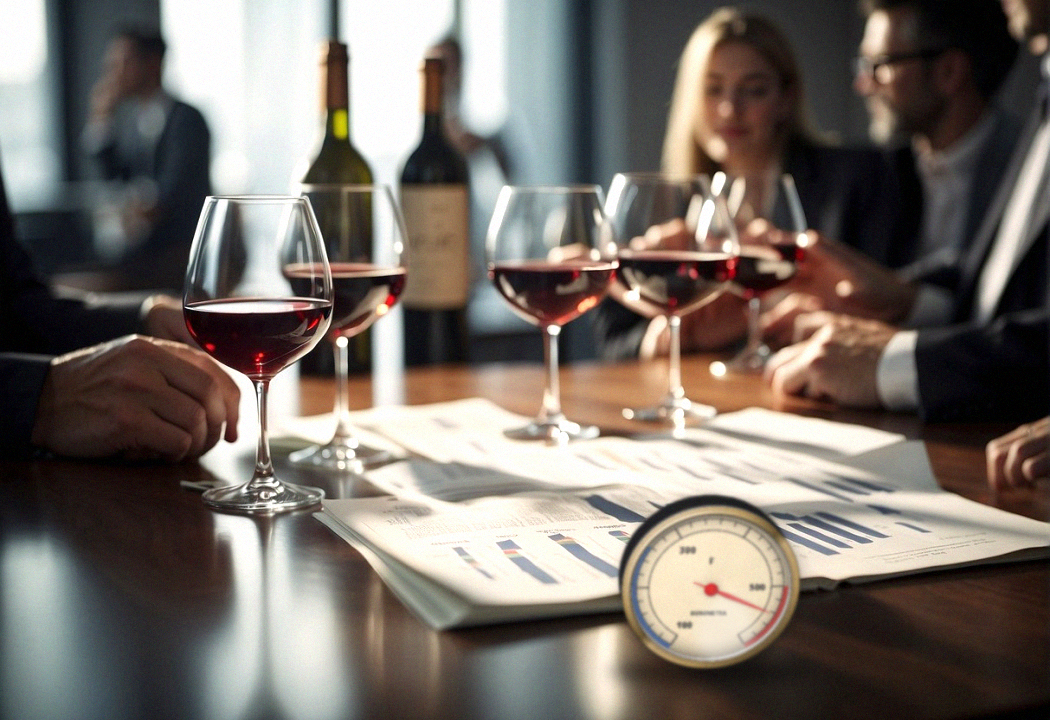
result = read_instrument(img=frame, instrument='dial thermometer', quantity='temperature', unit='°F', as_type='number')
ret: 540 °F
